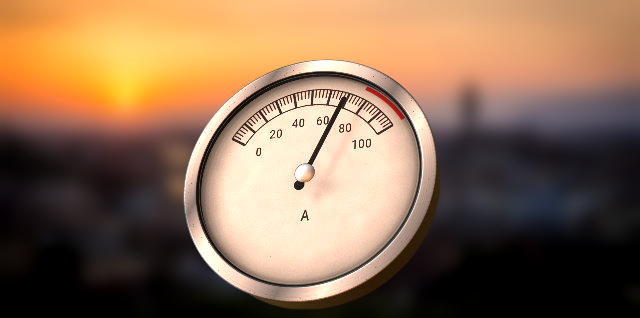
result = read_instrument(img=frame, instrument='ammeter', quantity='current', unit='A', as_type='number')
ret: 70 A
